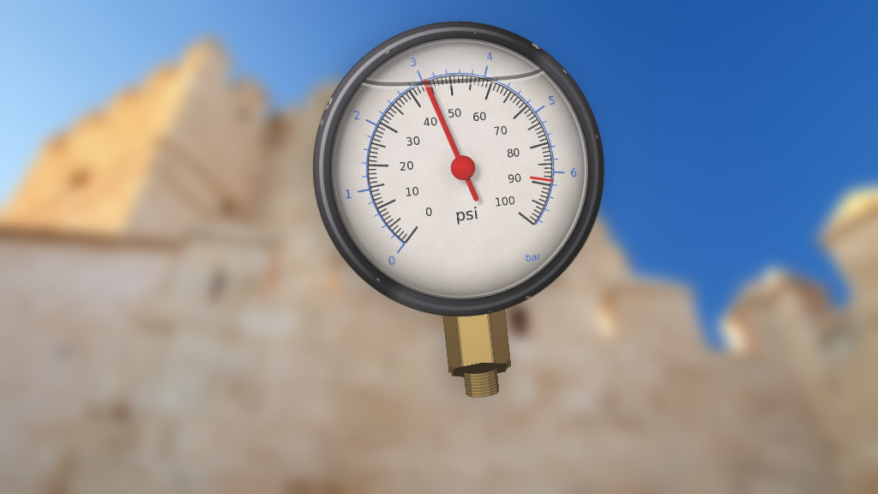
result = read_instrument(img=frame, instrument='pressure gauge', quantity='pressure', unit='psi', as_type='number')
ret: 44 psi
